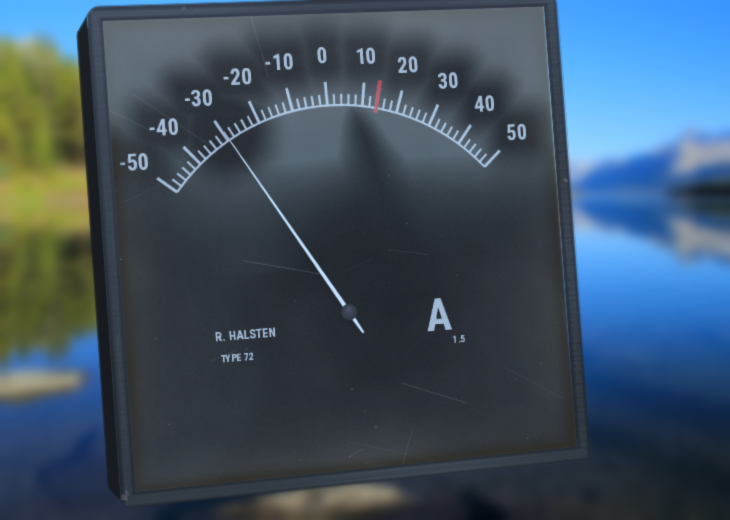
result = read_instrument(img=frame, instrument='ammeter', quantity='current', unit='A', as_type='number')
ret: -30 A
